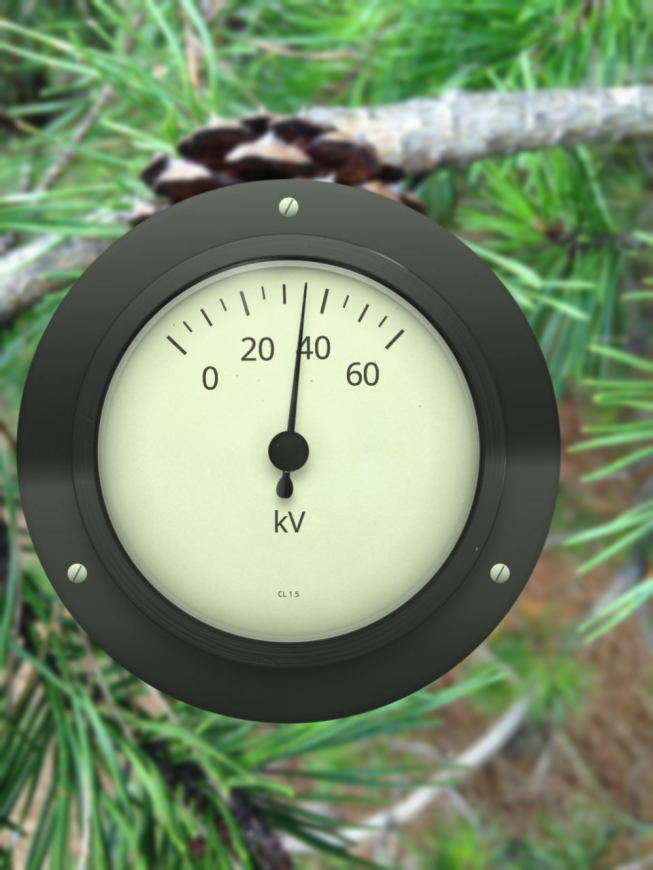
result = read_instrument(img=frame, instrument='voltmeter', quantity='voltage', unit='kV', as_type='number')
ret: 35 kV
